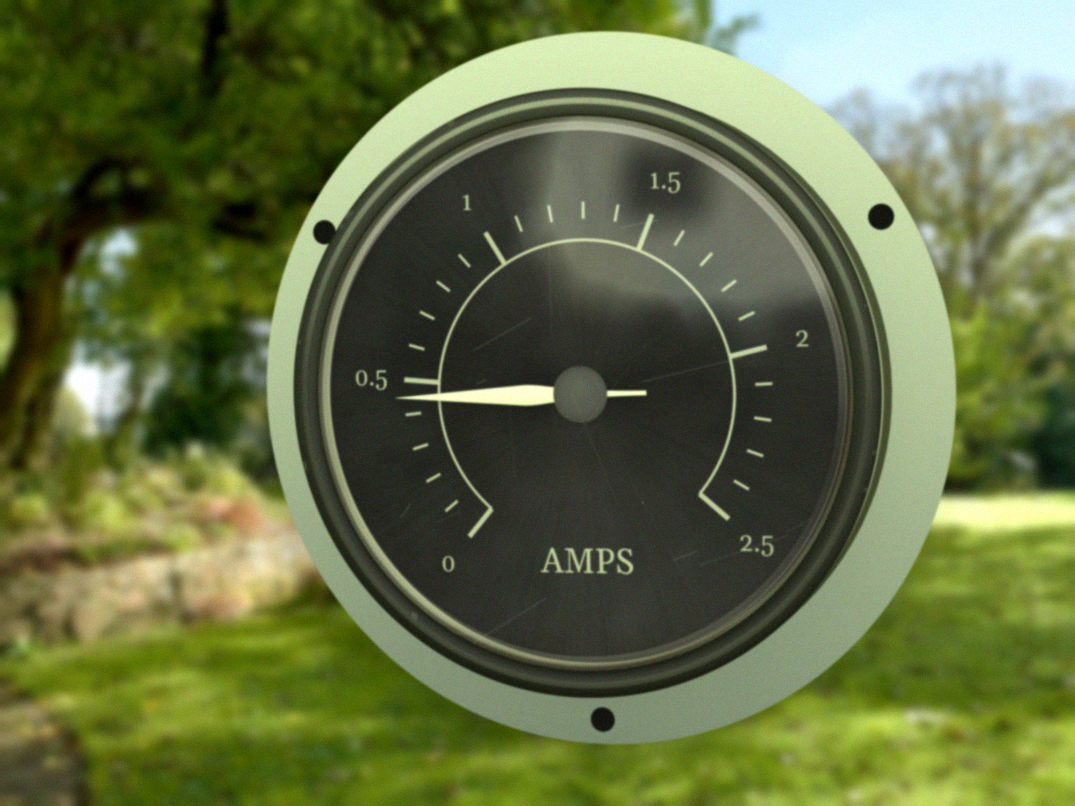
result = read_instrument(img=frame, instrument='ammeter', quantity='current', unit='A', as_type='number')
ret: 0.45 A
